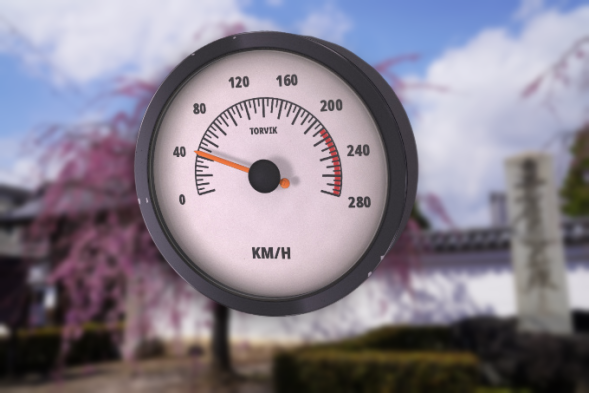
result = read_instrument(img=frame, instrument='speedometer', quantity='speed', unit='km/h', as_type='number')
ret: 45 km/h
